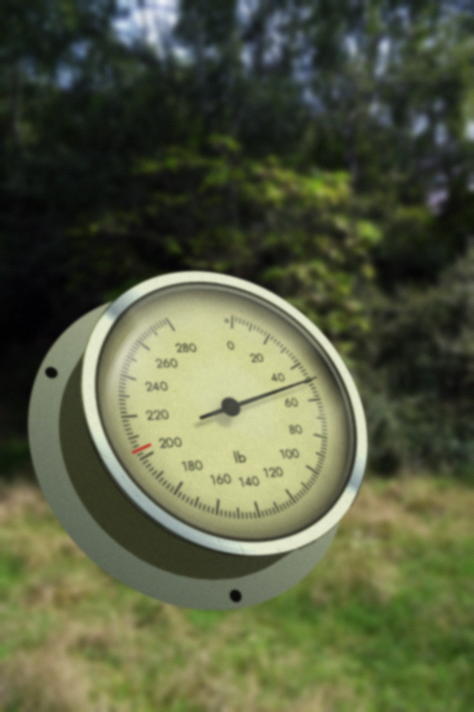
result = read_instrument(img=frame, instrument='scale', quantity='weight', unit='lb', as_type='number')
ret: 50 lb
